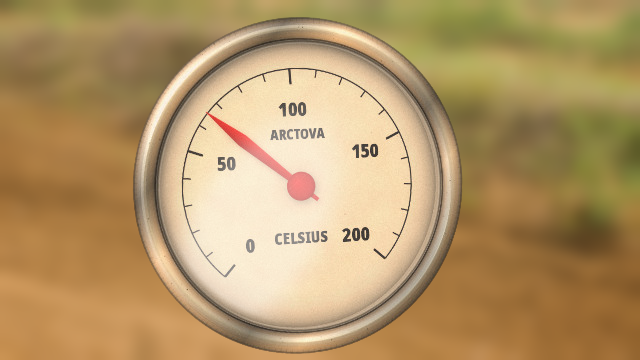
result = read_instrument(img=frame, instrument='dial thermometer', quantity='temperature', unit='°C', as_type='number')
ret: 65 °C
